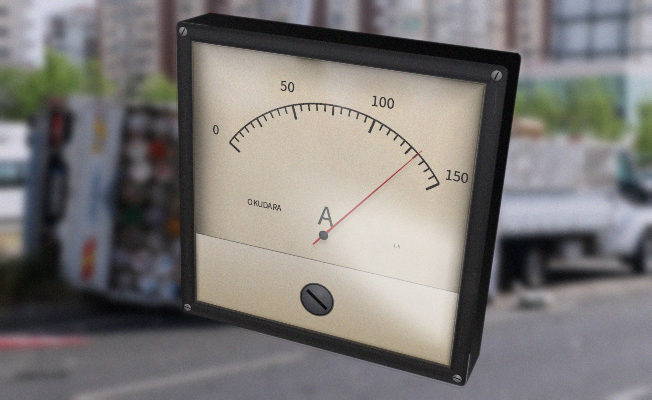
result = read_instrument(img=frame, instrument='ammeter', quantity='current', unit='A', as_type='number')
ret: 130 A
